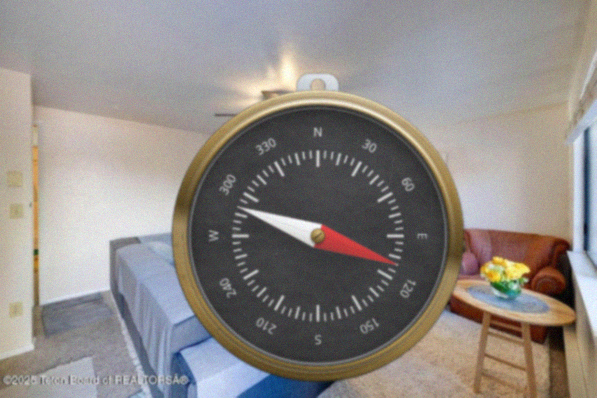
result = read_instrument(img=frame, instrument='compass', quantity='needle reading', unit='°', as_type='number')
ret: 110 °
